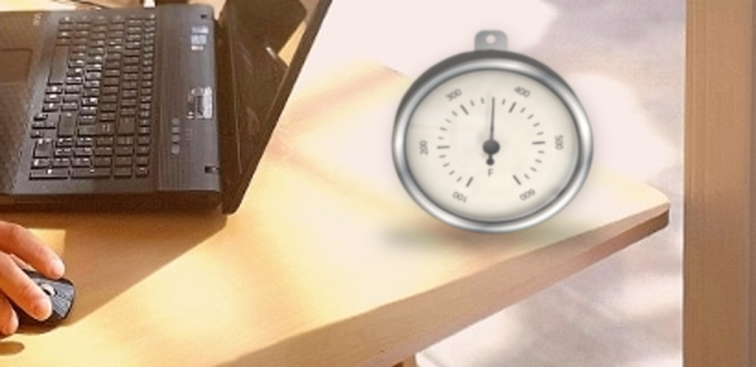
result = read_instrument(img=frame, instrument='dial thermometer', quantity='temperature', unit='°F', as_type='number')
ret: 360 °F
